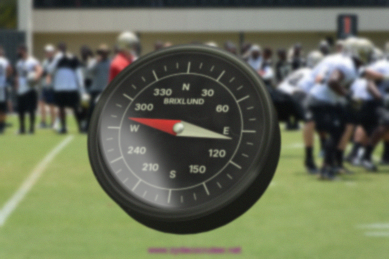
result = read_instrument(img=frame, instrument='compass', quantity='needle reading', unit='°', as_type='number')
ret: 280 °
